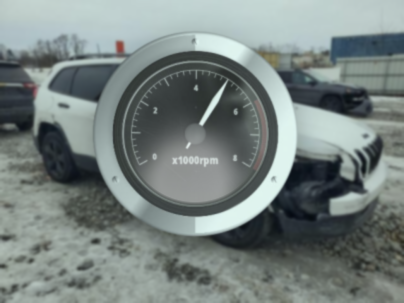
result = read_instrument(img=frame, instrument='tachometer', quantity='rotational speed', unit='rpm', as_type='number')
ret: 5000 rpm
